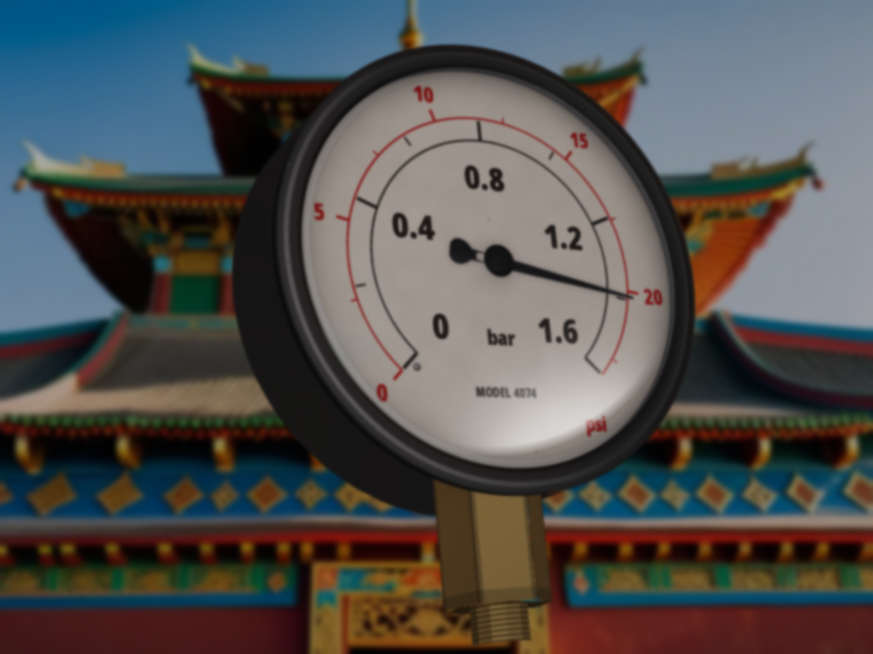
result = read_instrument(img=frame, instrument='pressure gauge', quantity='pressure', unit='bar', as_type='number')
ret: 1.4 bar
